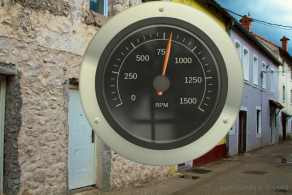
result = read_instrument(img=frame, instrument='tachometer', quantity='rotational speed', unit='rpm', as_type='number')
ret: 800 rpm
